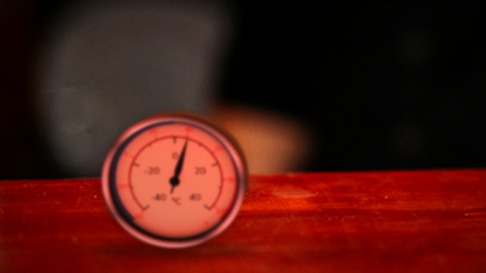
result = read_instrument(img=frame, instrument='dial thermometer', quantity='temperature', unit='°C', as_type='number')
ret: 5 °C
